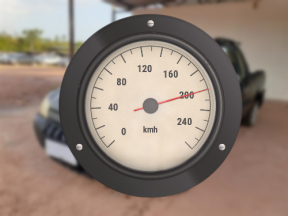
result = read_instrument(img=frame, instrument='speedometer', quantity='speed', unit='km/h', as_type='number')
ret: 200 km/h
